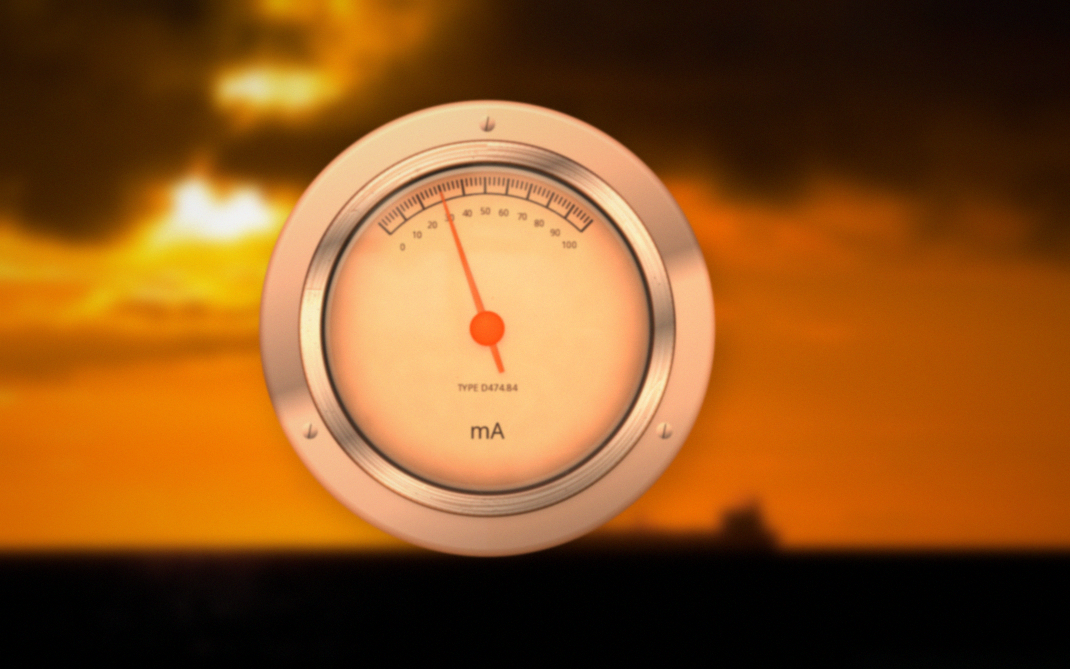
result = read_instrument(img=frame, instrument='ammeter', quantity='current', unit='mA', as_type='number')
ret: 30 mA
